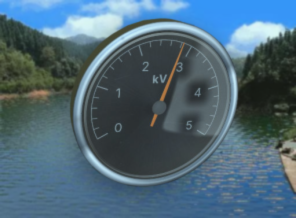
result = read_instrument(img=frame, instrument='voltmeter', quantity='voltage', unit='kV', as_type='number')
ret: 2.8 kV
